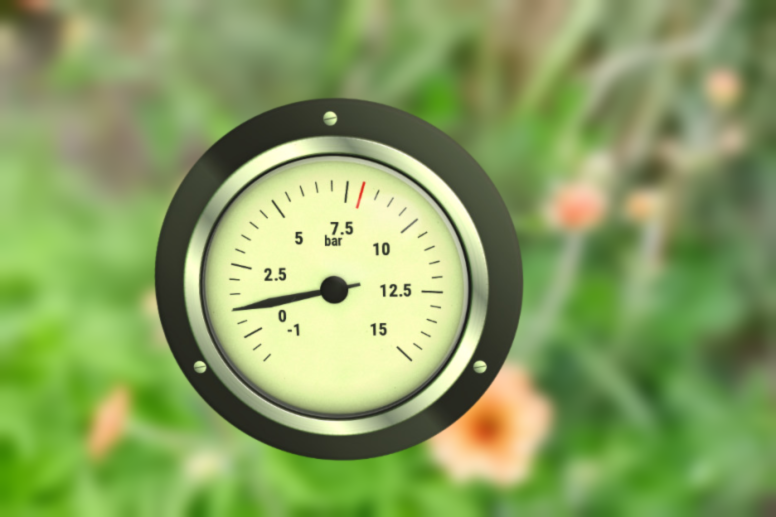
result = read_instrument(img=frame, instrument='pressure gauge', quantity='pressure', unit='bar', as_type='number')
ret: 1 bar
